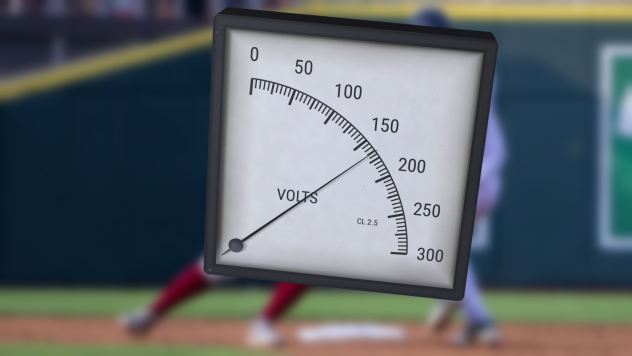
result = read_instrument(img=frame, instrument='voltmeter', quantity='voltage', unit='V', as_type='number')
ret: 165 V
